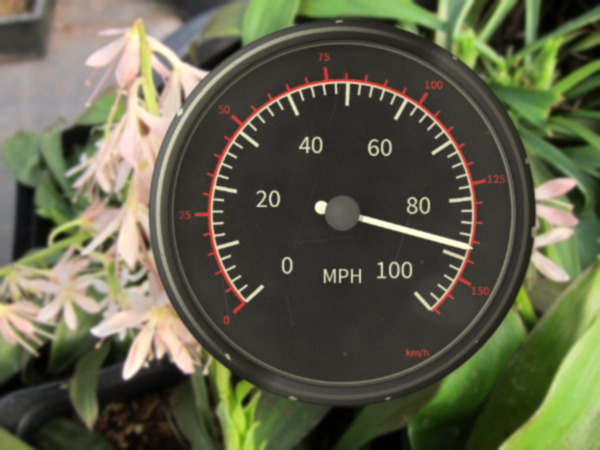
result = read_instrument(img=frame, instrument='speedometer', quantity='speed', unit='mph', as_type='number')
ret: 88 mph
